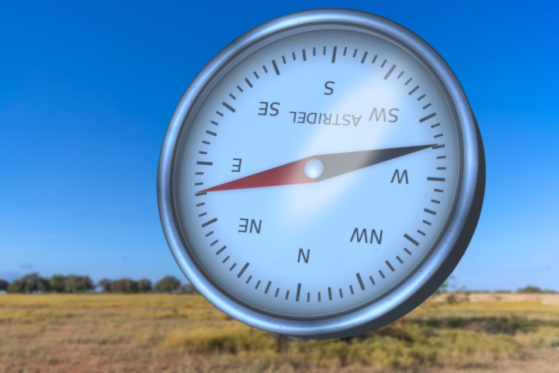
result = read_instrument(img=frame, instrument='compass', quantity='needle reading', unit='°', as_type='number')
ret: 75 °
